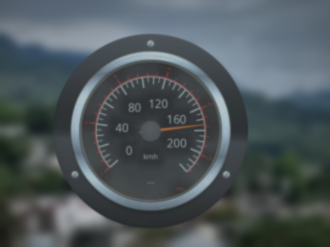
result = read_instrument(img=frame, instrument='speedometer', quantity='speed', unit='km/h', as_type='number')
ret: 175 km/h
